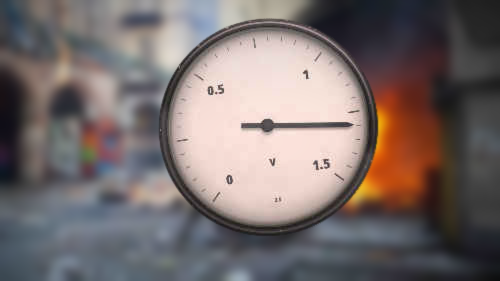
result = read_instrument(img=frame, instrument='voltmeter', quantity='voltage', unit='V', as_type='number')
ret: 1.3 V
